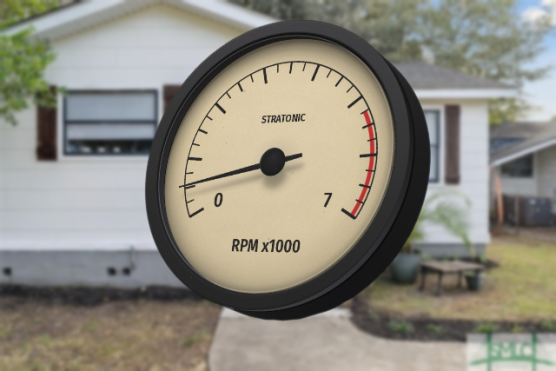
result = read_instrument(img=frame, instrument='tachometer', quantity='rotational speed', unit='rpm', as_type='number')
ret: 500 rpm
